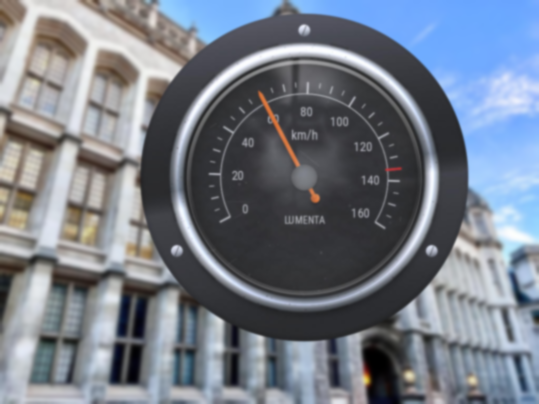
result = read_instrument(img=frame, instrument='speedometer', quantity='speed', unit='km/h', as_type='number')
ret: 60 km/h
